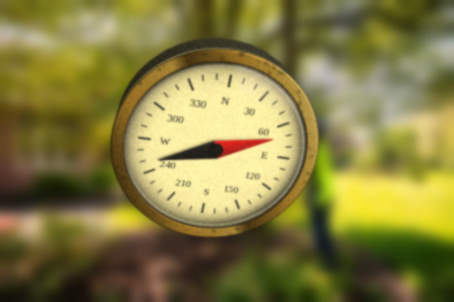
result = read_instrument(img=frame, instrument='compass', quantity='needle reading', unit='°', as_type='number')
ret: 70 °
